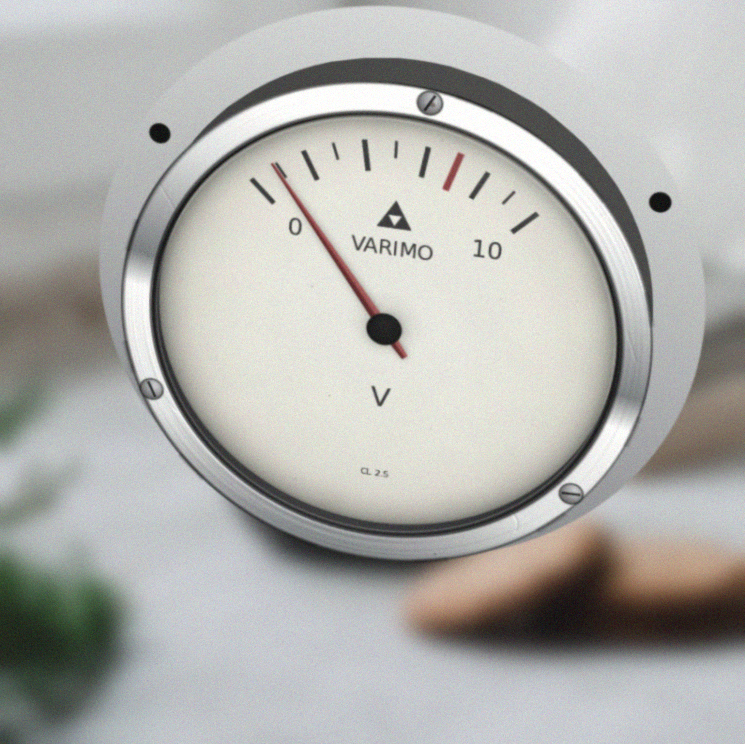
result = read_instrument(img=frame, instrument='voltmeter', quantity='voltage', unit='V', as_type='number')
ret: 1 V
